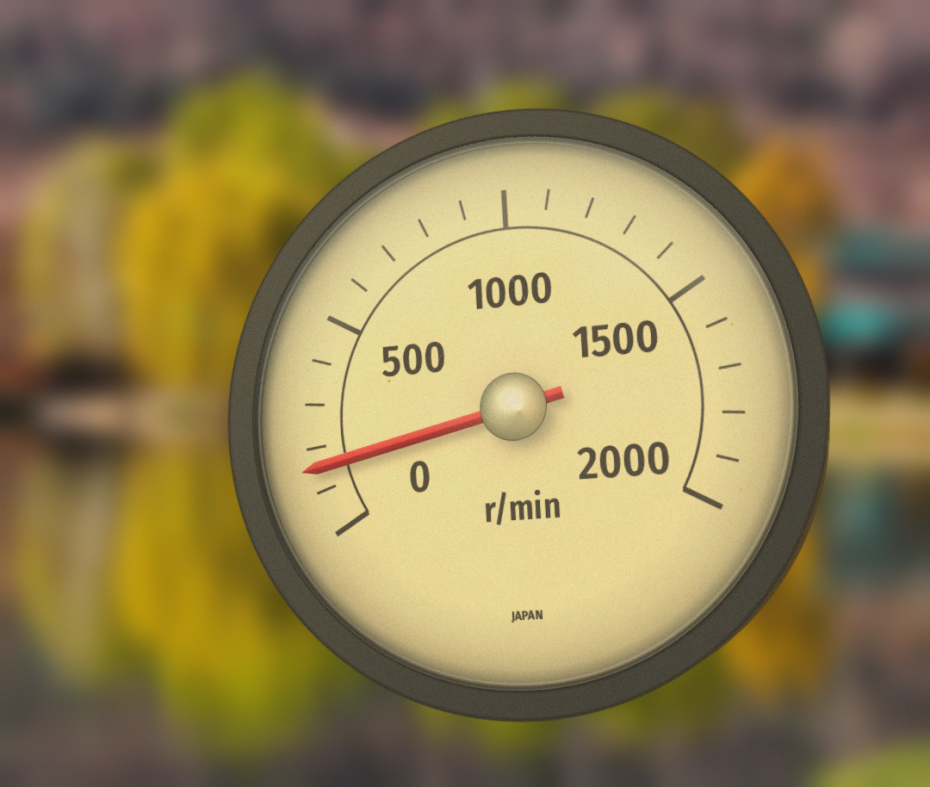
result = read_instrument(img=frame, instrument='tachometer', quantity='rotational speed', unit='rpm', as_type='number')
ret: 150 rpm
